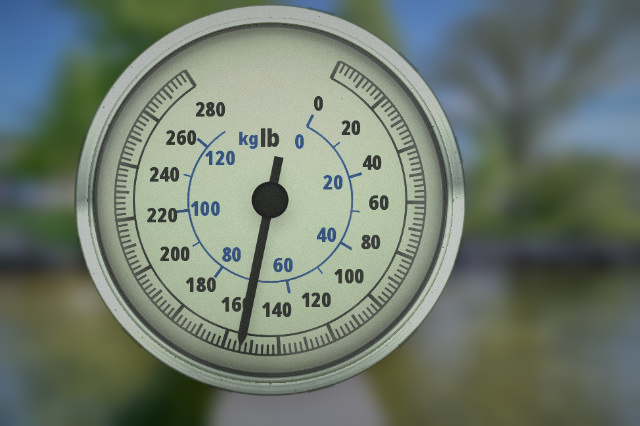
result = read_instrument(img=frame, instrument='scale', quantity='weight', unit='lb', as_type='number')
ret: 154 lb
